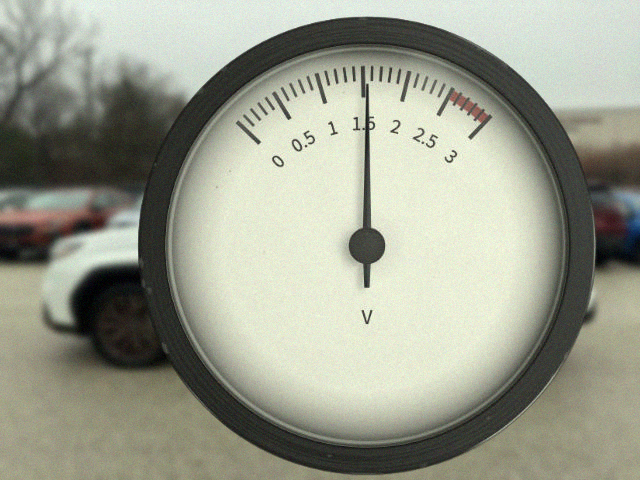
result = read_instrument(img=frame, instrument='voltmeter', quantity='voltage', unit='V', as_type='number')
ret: 1.55 V
